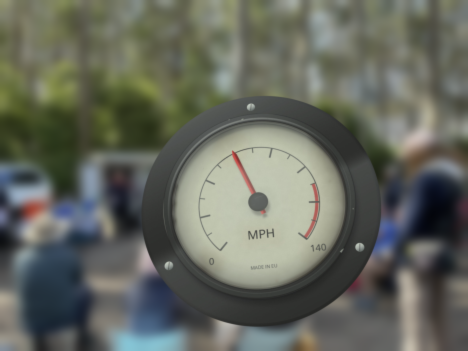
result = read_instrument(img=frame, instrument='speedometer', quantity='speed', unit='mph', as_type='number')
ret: 60 mph
